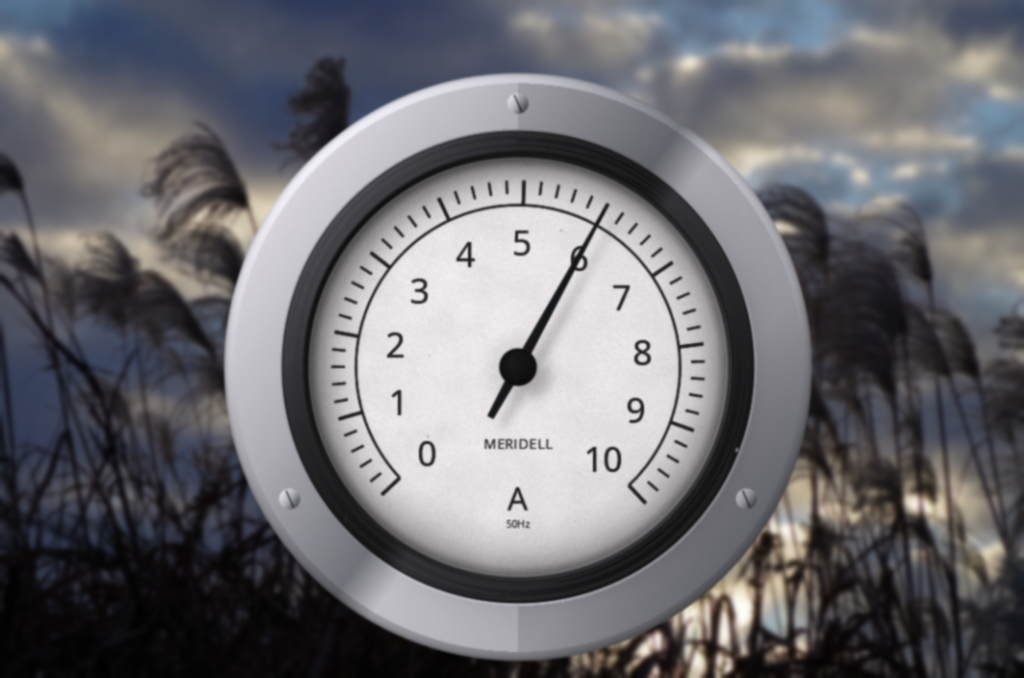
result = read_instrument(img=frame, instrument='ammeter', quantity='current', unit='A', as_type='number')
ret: 6 A
